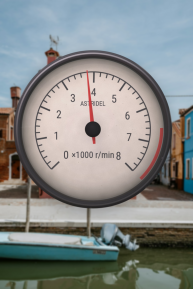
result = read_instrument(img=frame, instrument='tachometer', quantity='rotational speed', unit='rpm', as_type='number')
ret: 3800 rpm
